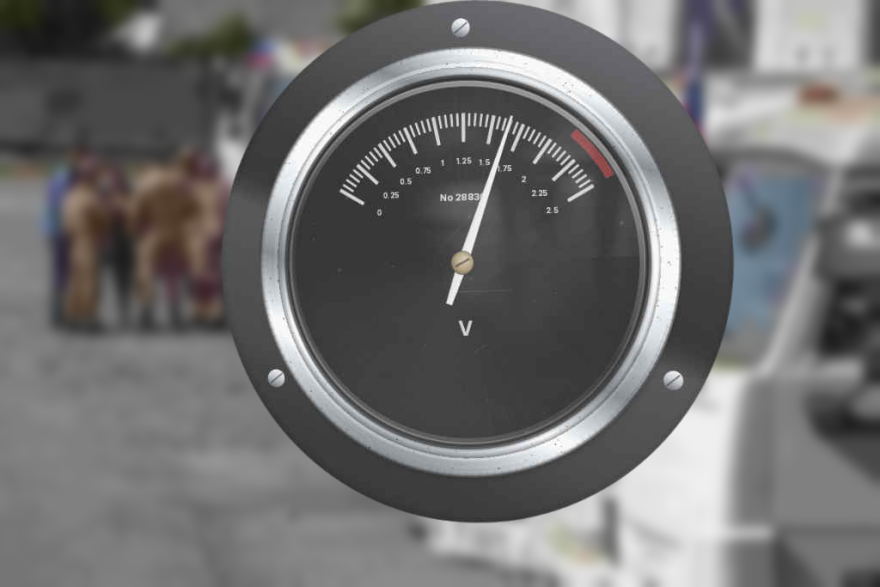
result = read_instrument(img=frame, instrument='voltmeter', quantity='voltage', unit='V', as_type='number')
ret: 1.65 V
